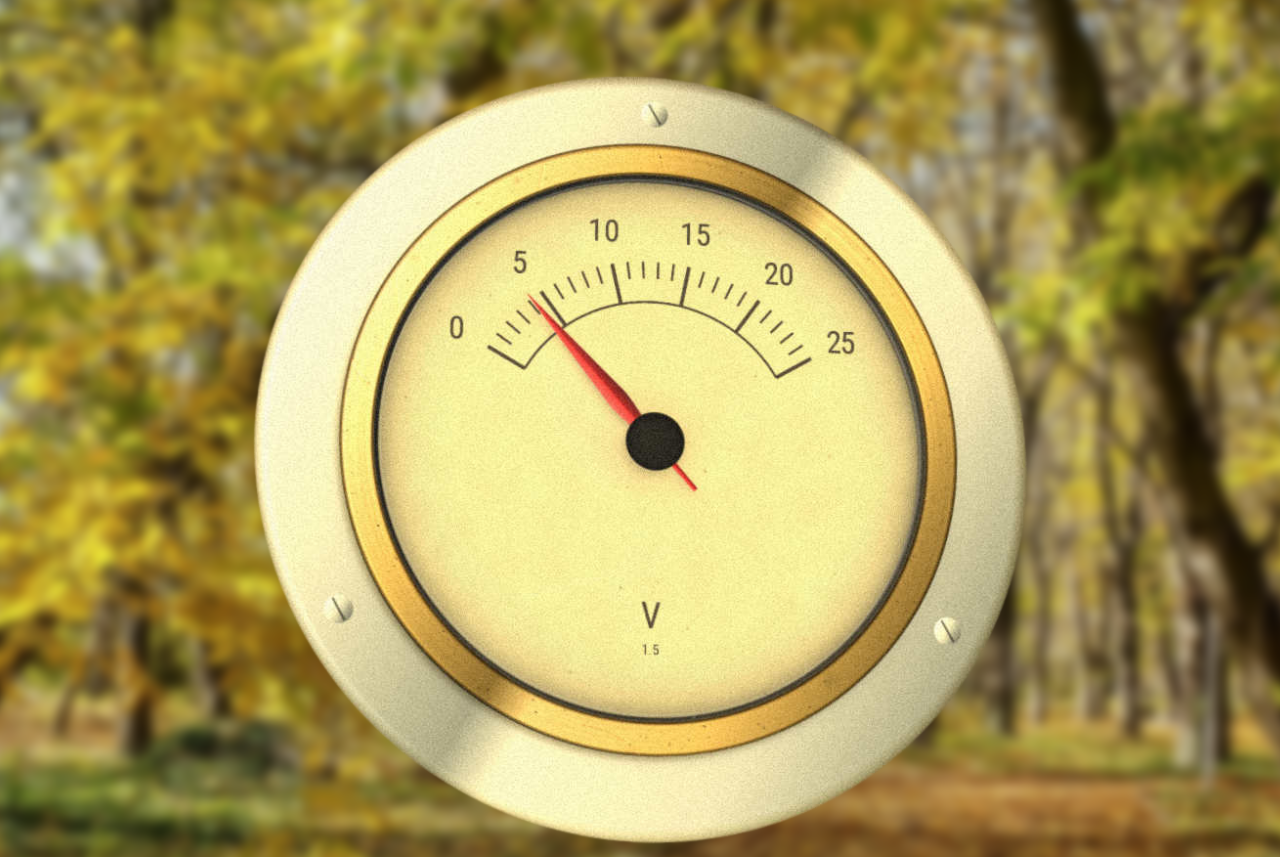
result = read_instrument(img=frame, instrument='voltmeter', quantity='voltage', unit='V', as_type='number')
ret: 4 V
